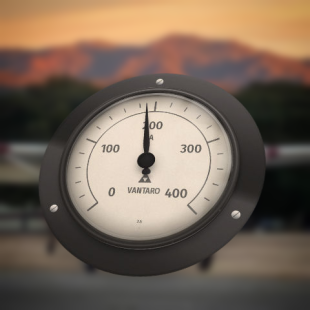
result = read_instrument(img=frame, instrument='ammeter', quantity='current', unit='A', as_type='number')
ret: 190 A
